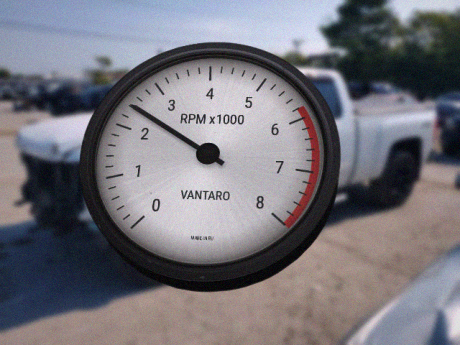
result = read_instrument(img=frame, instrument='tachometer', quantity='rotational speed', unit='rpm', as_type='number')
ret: 2400 rpm
